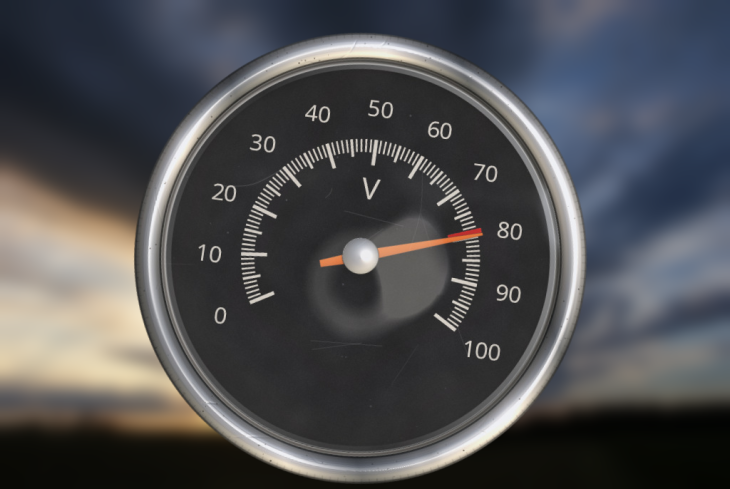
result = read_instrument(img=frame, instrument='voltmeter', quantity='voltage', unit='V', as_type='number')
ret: 80 V
